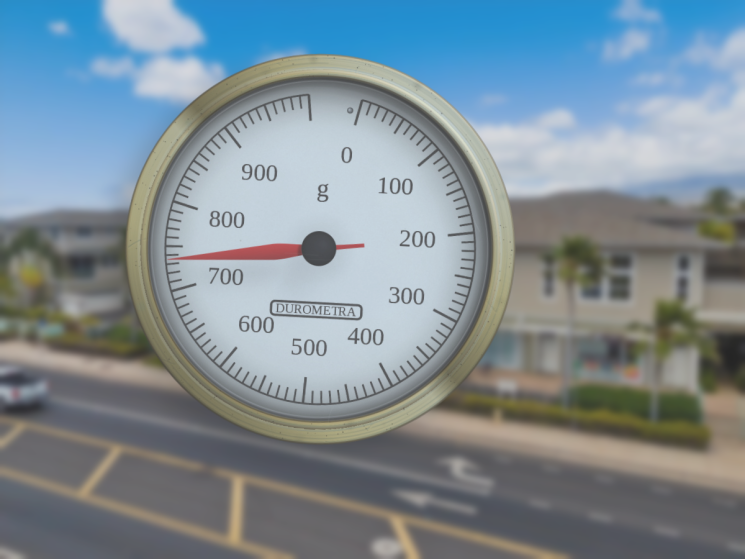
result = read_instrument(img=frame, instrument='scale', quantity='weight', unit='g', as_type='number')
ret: 735 g
